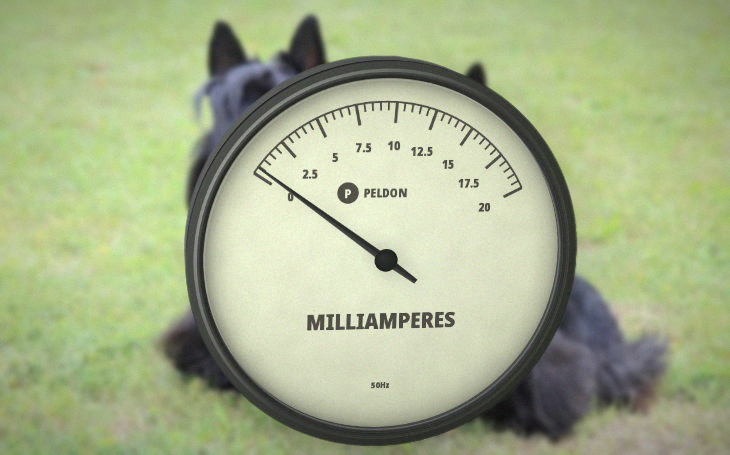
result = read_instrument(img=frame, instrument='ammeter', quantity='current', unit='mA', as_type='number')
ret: 0.5 mA
